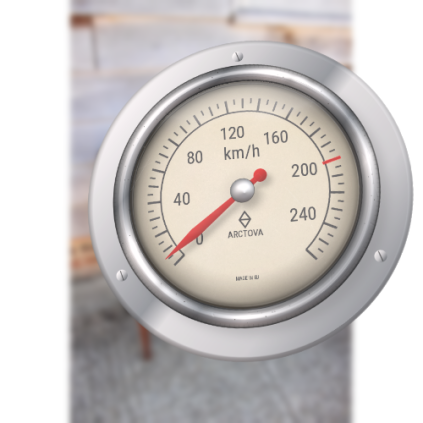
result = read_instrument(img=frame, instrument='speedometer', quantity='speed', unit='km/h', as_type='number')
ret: 5 km/h
